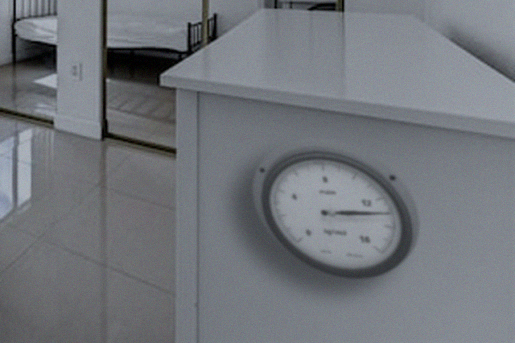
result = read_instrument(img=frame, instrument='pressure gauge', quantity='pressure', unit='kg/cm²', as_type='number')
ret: 13 kg/cm²
